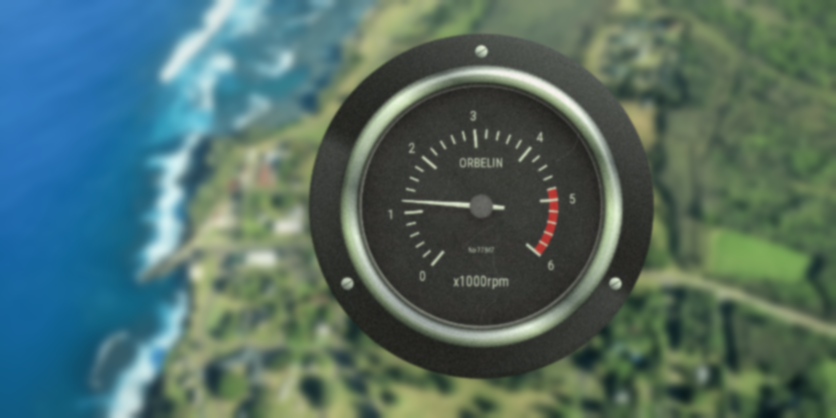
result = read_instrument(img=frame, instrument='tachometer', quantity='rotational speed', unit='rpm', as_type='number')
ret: 1200 rpm
